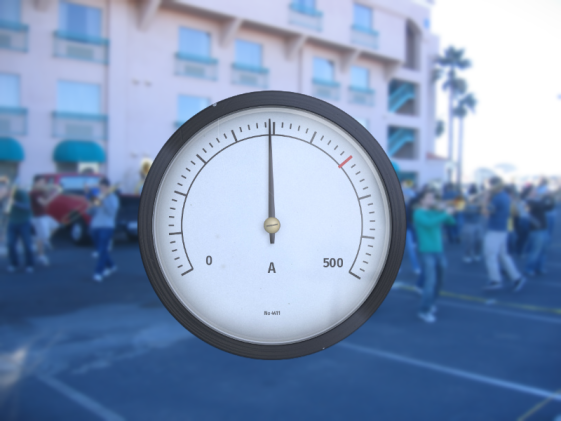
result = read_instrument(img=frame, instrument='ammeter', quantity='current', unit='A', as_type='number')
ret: 245 A
